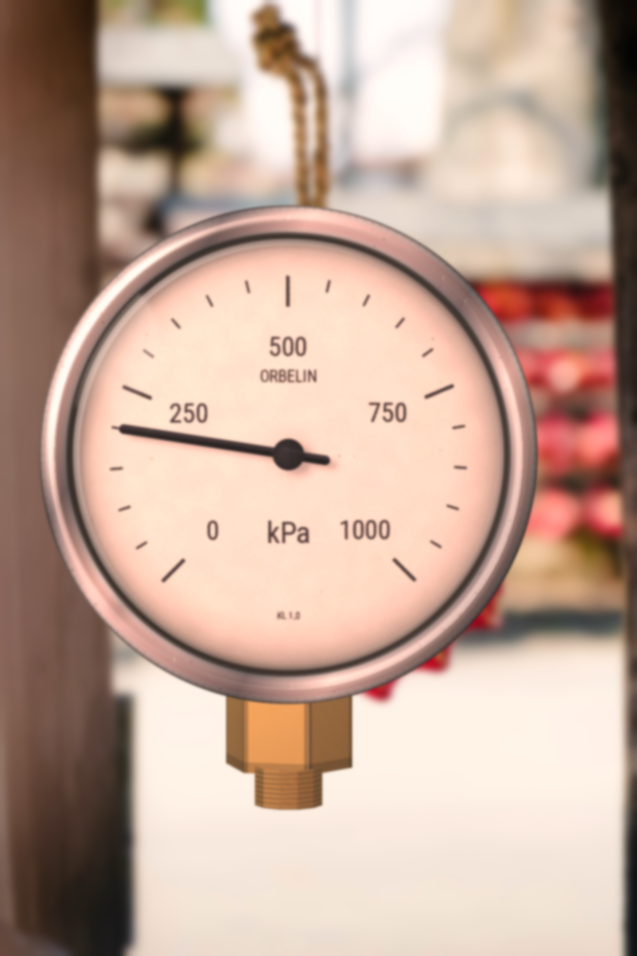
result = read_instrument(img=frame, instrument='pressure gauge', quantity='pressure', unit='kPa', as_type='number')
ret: 200 kPa
